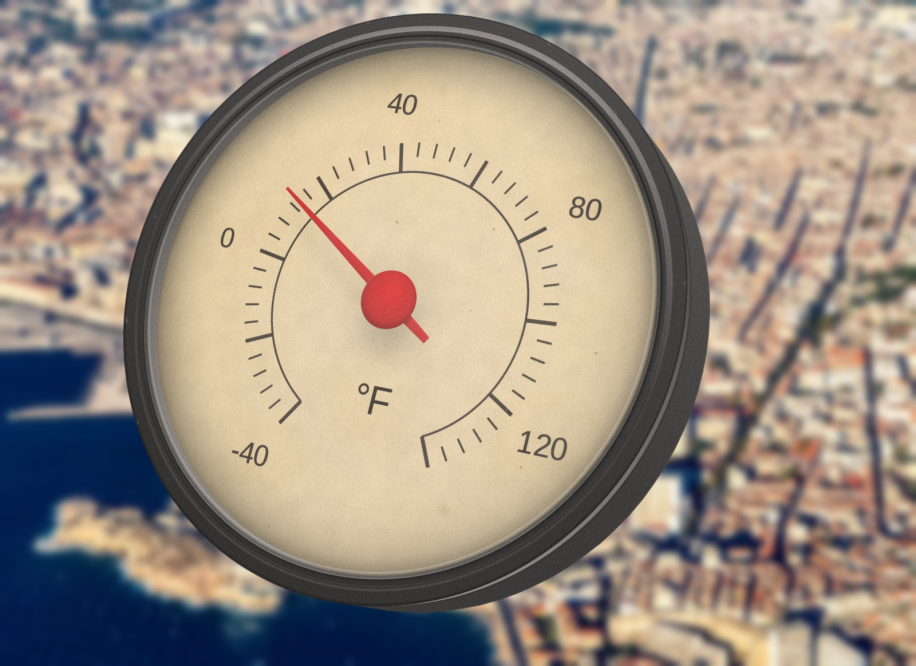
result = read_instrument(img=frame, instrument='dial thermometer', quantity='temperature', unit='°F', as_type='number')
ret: 14 °F
